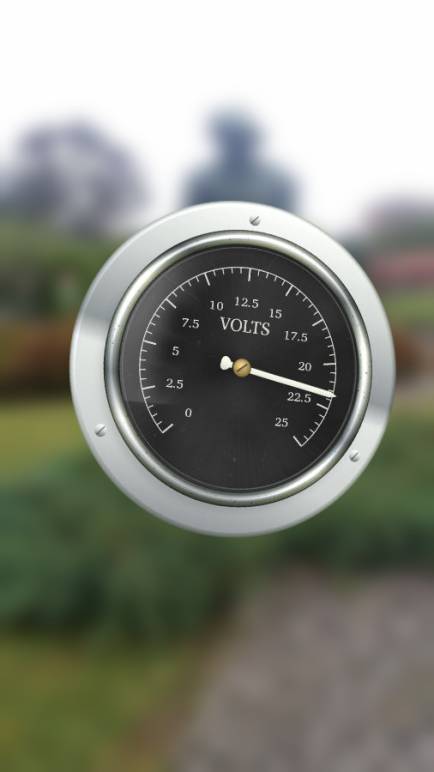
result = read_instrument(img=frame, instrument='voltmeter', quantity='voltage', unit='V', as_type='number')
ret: 21.75 V
